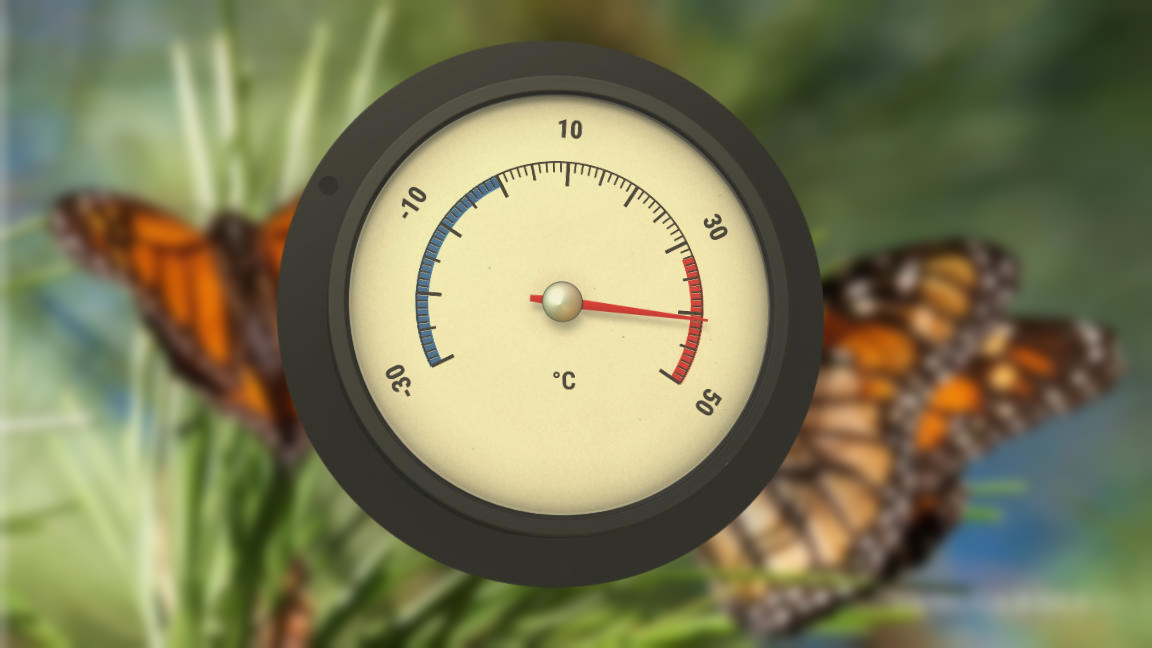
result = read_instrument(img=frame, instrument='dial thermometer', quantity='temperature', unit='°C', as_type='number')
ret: 41 °C
